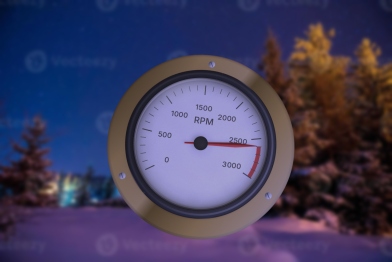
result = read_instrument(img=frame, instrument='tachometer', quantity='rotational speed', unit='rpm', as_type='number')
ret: 2600 rpm
